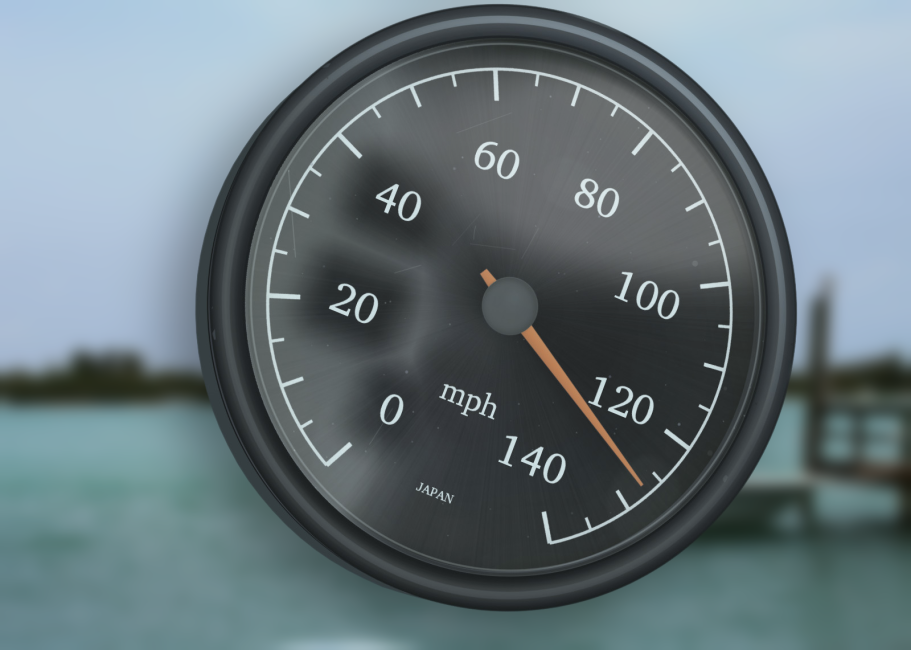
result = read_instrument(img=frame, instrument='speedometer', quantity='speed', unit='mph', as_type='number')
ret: 127.5 mph
